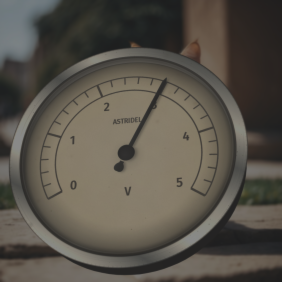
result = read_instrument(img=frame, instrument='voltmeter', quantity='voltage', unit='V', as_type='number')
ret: 3 V
